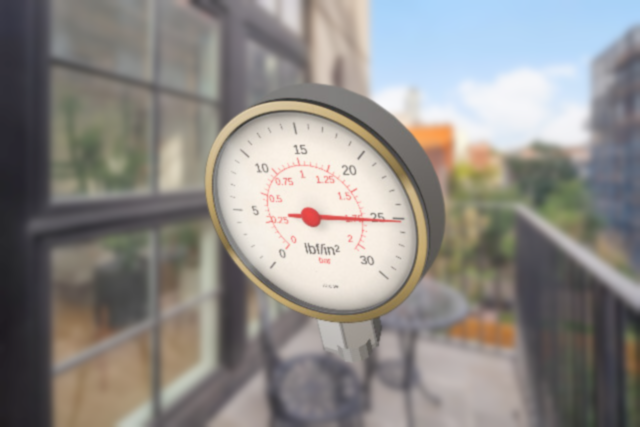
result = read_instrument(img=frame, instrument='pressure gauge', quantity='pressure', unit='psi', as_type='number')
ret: 25 psi
